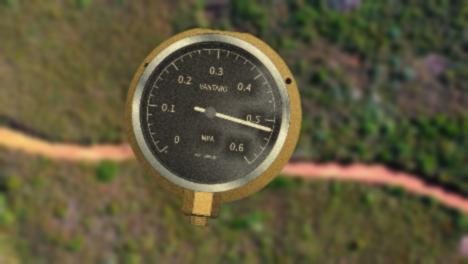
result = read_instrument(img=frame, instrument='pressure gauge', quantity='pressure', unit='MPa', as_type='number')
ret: 0.52 MPa
